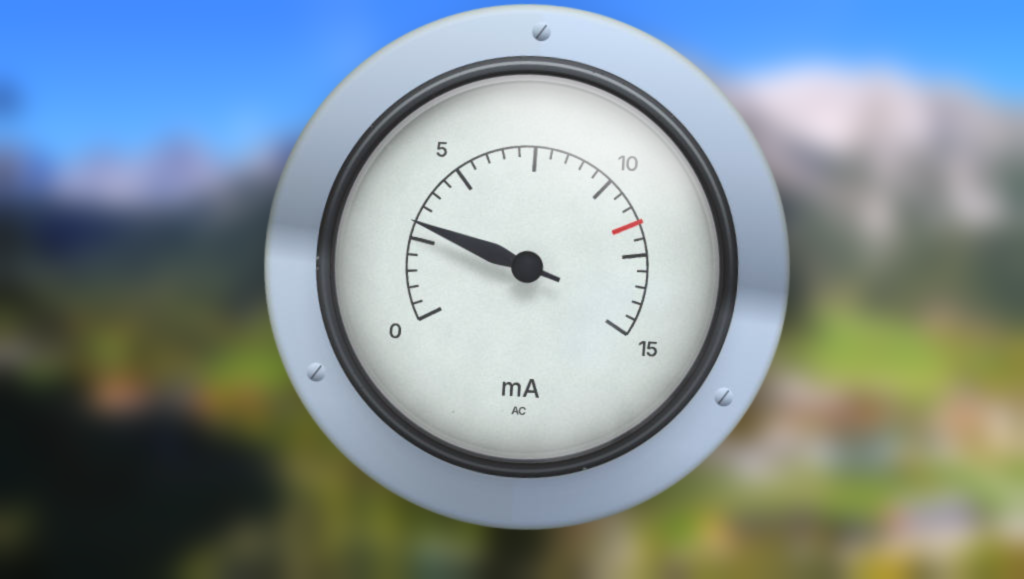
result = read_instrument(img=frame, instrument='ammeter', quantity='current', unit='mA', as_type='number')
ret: 3 mA
